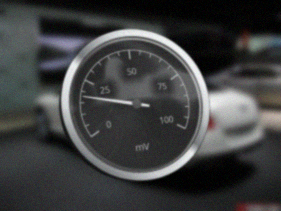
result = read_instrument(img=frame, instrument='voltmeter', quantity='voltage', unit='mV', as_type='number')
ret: 17.5 mV
